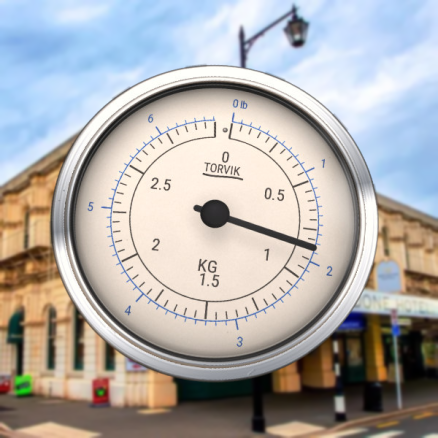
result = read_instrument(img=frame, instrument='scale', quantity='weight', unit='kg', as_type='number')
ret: 0.85 kg
